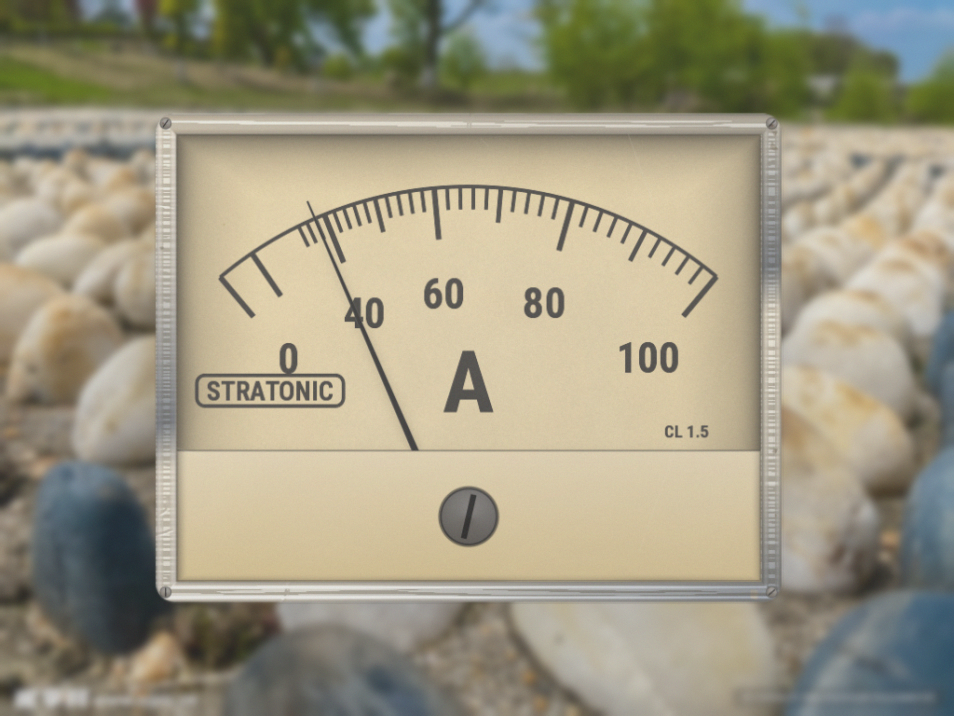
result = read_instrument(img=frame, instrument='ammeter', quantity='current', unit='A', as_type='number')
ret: 38 A
